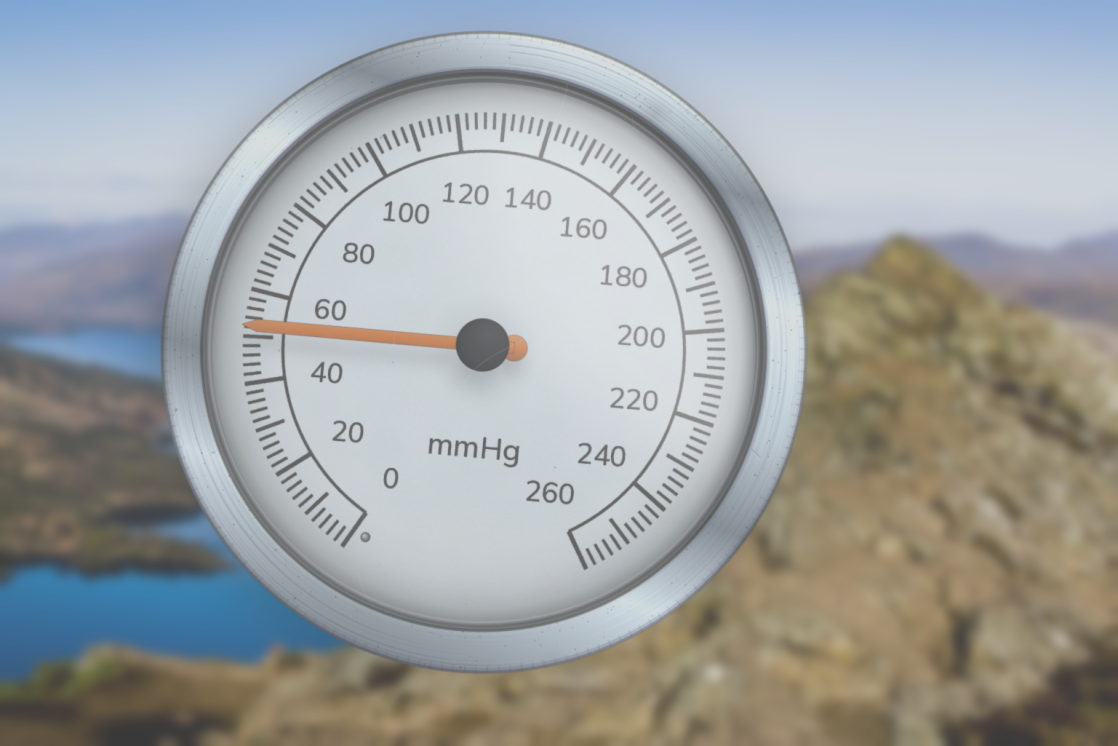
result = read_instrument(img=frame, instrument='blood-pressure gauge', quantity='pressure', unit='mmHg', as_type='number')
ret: 52 mmHg
